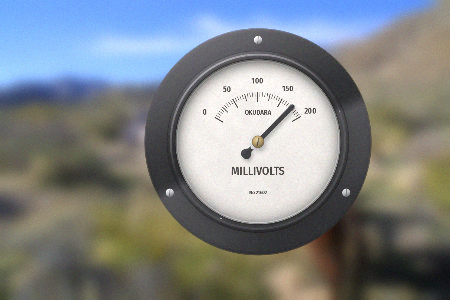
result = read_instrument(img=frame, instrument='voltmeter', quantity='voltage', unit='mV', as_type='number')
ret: 175 mV
